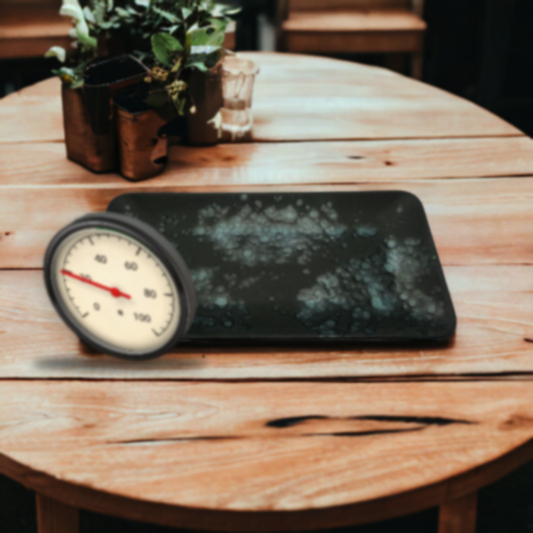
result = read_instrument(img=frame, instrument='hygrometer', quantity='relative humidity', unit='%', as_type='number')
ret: 20 %
